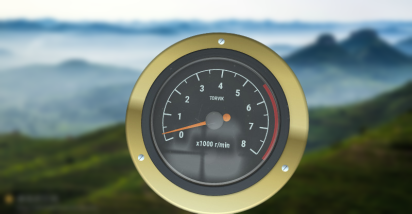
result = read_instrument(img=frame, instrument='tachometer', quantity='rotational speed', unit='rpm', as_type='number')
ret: 250 rpm
